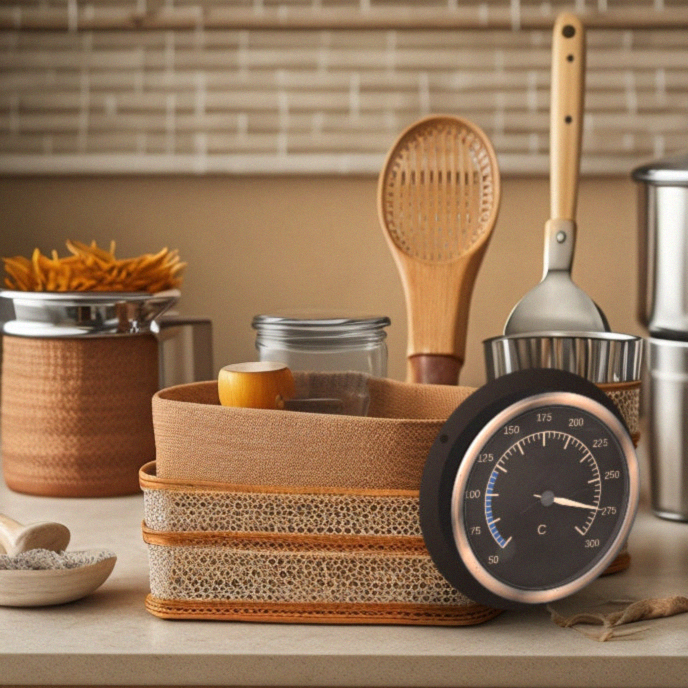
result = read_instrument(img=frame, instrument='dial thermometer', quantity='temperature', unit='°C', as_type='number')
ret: 275 °C
